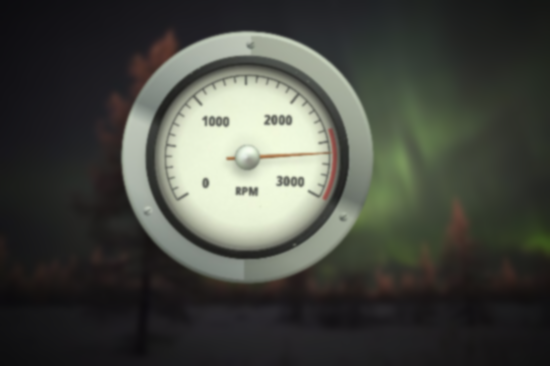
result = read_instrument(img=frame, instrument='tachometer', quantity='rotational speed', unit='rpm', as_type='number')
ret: 2600 rpm
